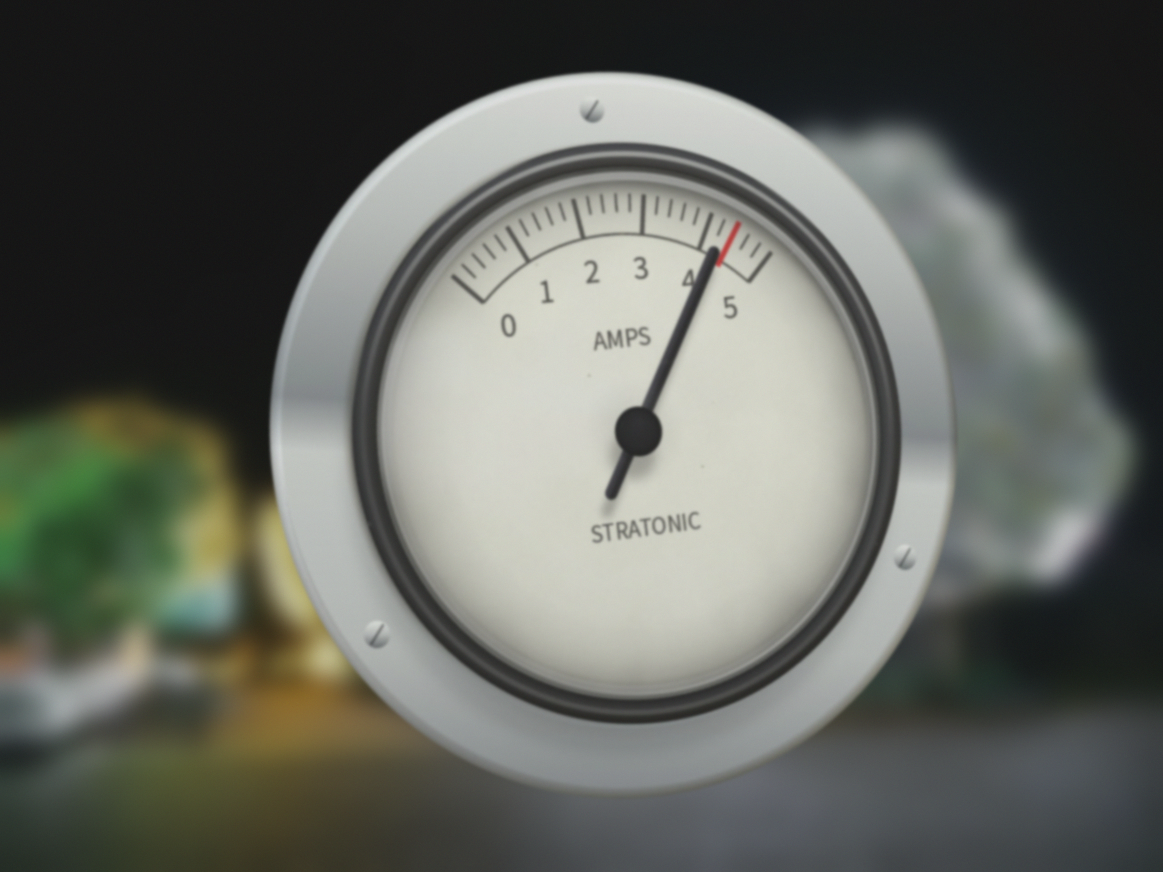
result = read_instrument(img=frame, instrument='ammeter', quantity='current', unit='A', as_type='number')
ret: 4.2 A
